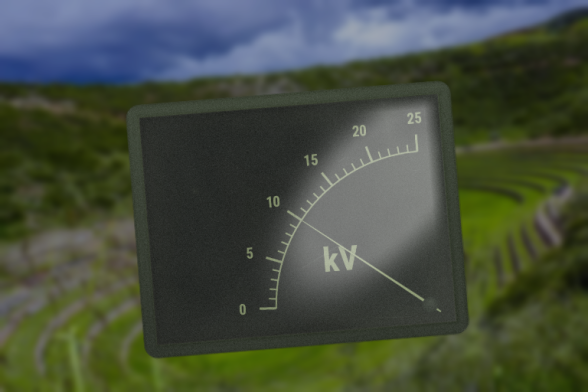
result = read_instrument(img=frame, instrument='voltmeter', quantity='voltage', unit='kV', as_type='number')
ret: 10 kV
